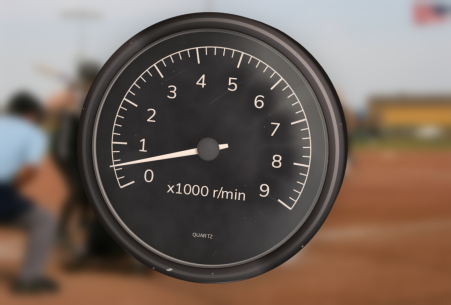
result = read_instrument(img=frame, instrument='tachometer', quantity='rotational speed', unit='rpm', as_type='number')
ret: 500 rpm
